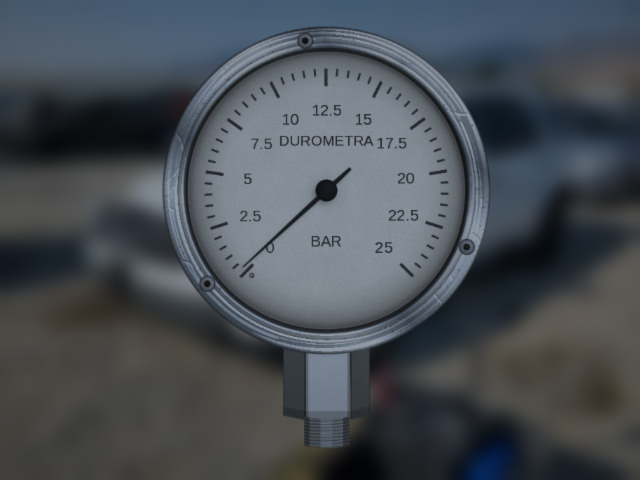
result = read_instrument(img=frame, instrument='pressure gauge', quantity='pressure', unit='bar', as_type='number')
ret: 0.25 bar
